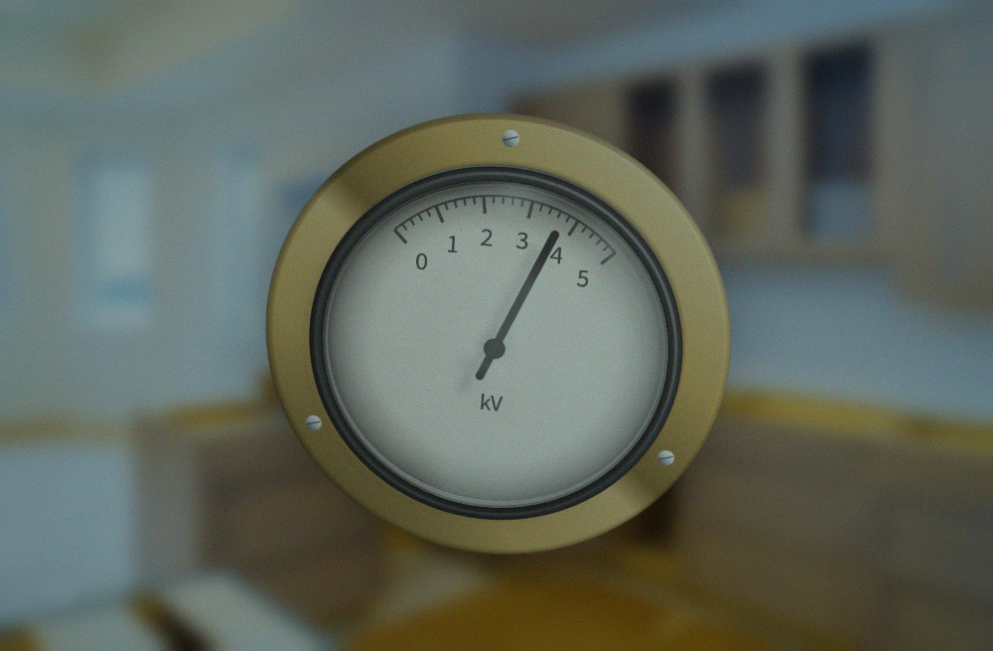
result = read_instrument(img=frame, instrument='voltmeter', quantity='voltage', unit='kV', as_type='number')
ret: 3.7 kV
